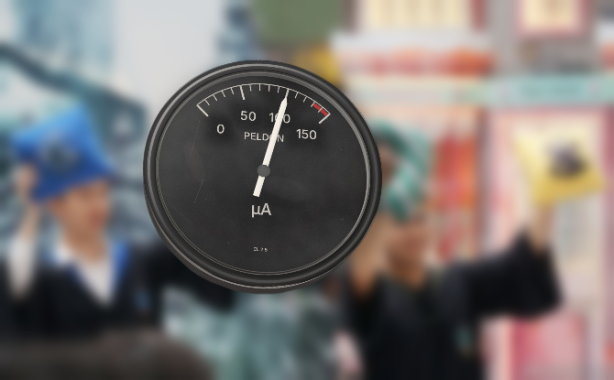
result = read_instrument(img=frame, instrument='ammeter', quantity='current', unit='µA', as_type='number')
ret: 100 µA
